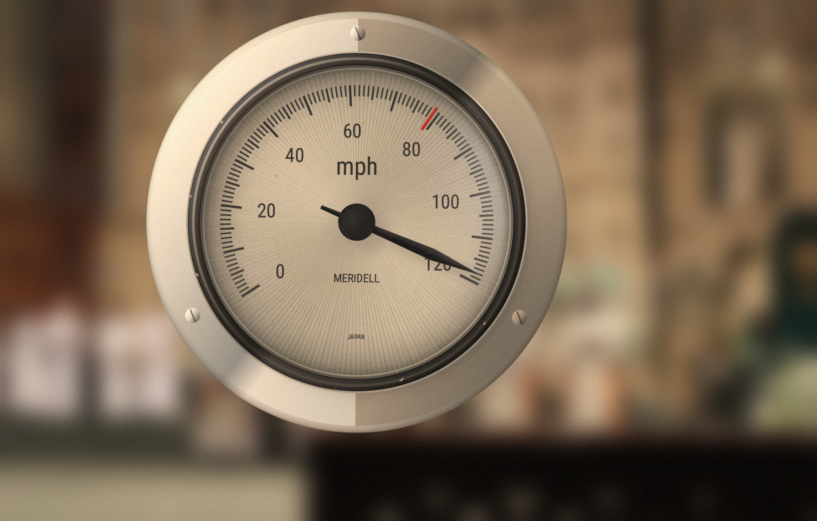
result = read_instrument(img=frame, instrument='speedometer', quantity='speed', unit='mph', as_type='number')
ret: 118 mph
